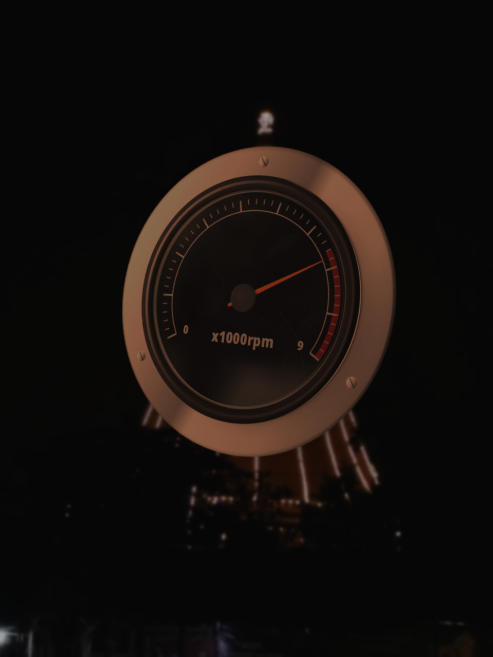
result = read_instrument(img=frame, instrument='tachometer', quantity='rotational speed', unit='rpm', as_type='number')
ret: 6800 rpm
